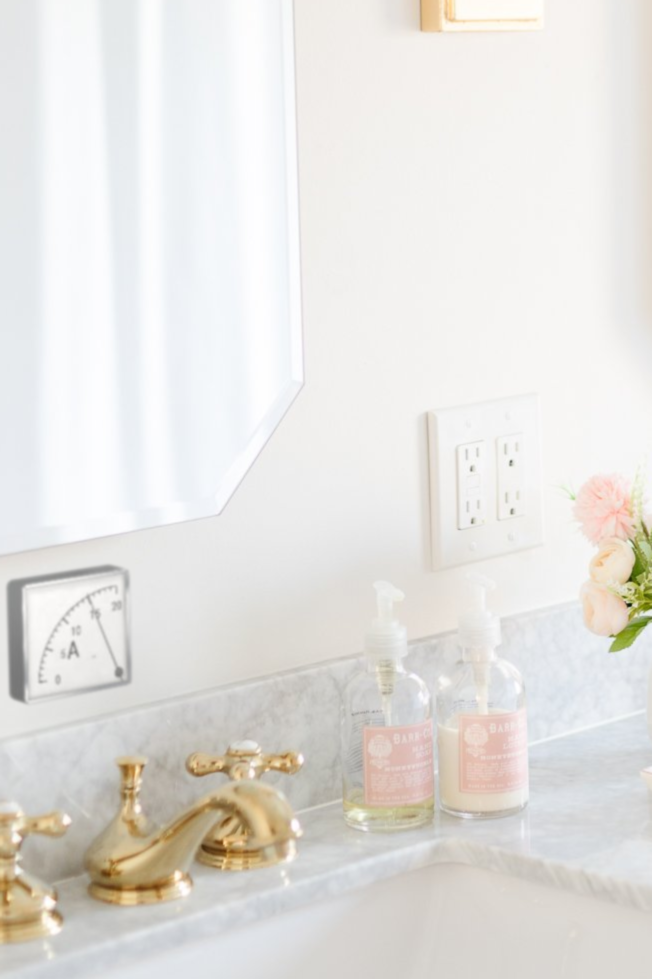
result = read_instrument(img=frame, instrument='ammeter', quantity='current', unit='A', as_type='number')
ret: 15 A
